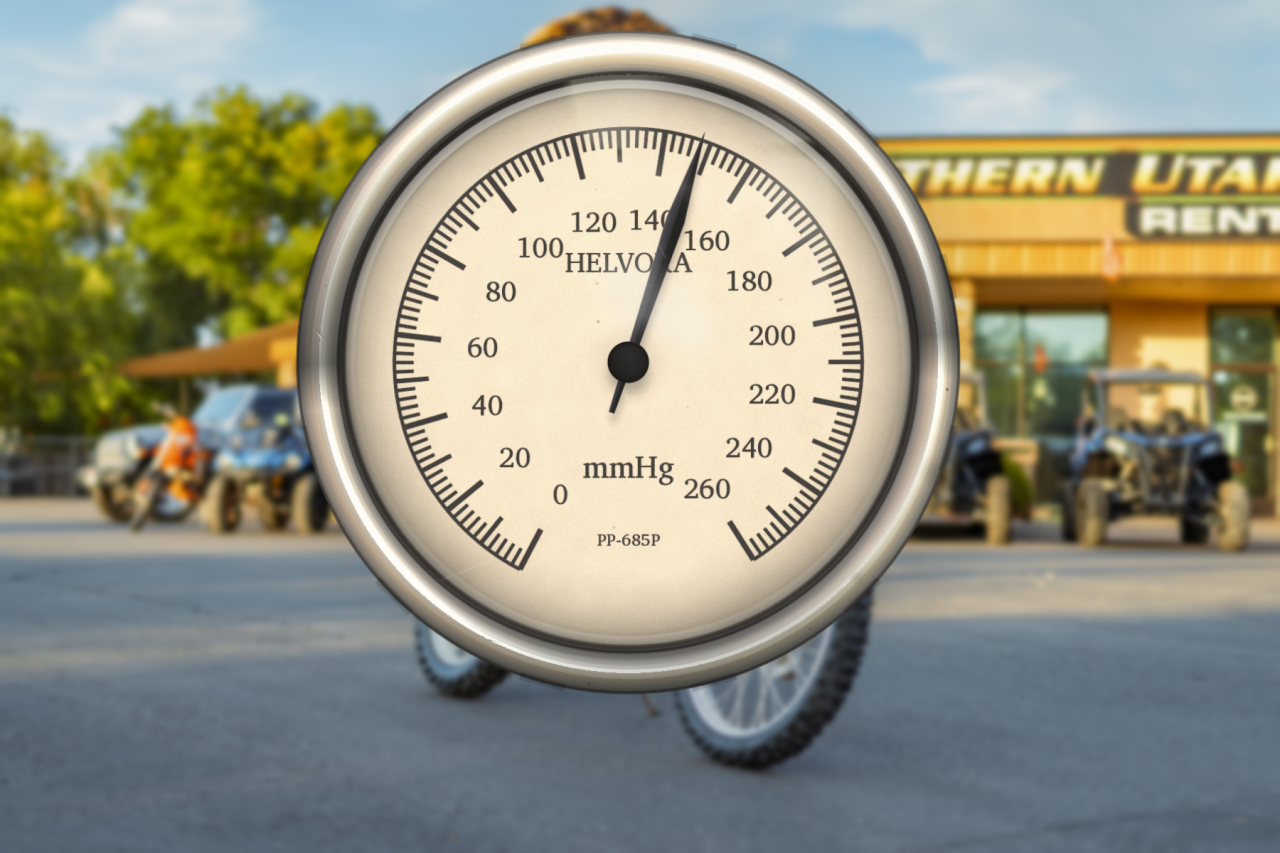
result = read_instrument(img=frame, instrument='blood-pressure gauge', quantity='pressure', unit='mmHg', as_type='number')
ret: 148 mmHg
